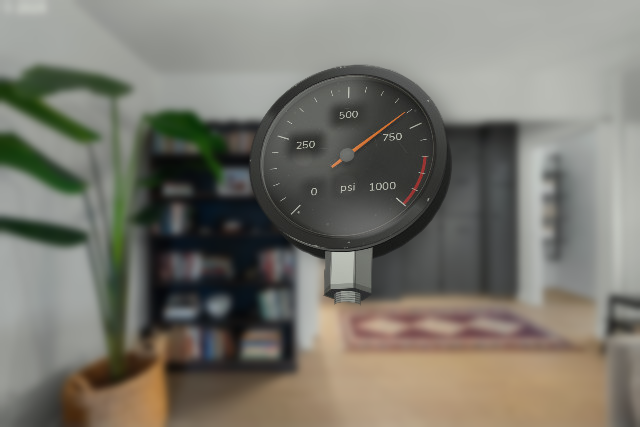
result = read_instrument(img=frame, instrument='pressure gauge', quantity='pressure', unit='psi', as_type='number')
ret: 700 psi
